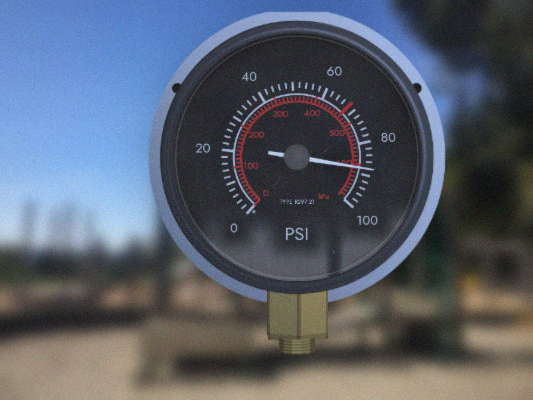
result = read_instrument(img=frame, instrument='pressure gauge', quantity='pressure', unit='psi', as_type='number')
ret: 88 psi
